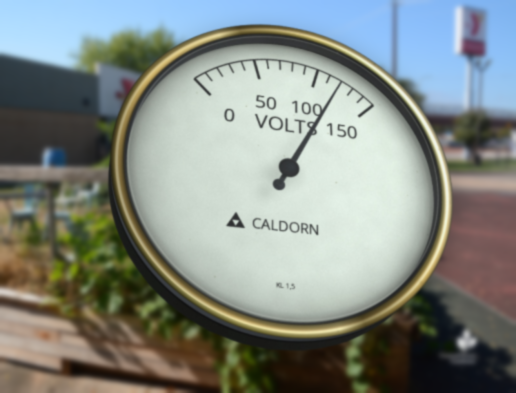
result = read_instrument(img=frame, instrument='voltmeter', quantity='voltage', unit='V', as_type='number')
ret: 120 V
